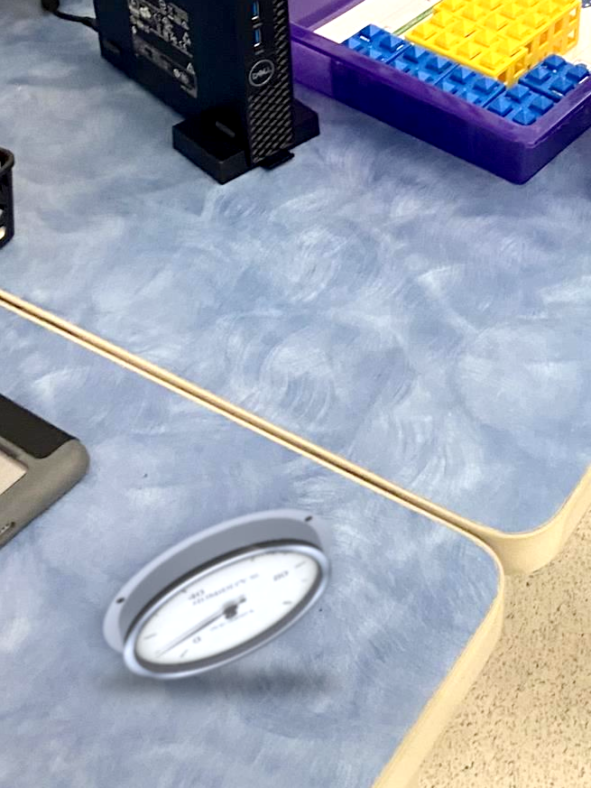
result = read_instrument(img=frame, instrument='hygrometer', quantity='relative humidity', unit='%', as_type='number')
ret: 10 %
